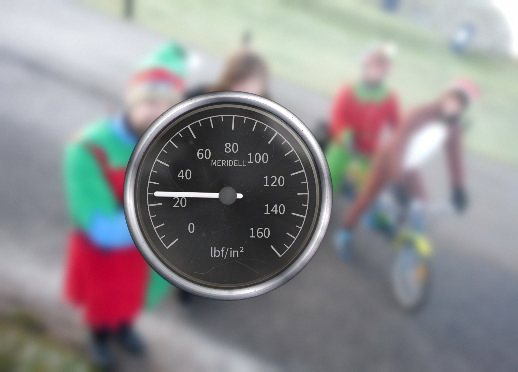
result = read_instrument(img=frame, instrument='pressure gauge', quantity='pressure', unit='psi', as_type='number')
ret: 25 psi
